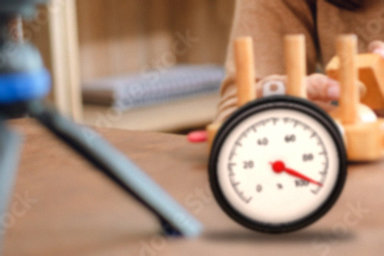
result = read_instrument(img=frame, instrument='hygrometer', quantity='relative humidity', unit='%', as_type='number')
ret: 95 %
